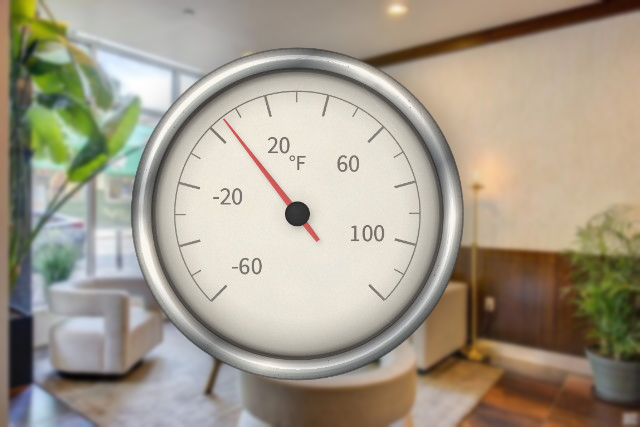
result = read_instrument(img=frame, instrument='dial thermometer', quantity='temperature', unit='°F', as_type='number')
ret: 5 °F
